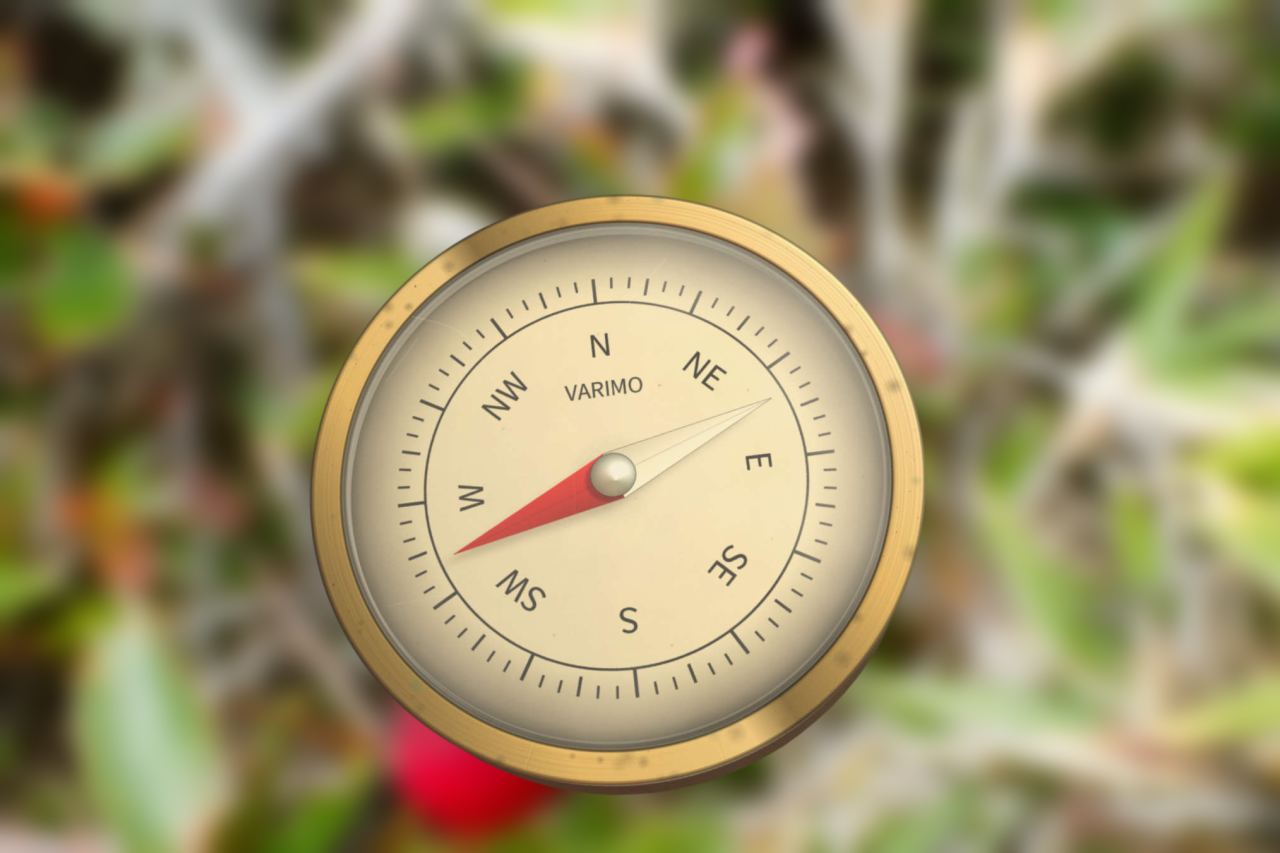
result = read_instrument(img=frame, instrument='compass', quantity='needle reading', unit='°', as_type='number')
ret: 250 °
